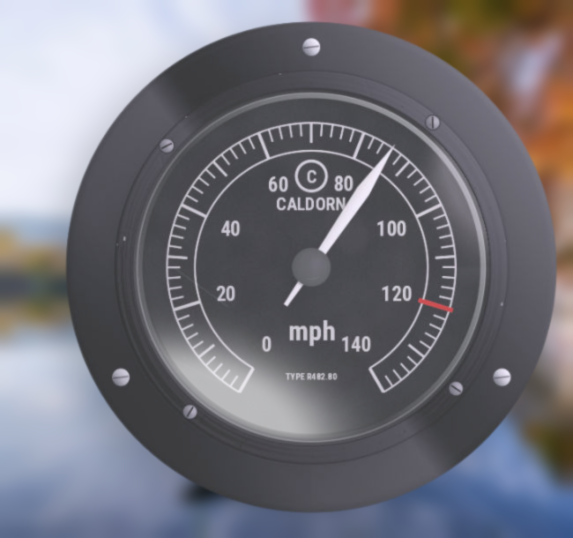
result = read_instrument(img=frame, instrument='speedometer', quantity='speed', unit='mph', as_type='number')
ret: 86 mph
